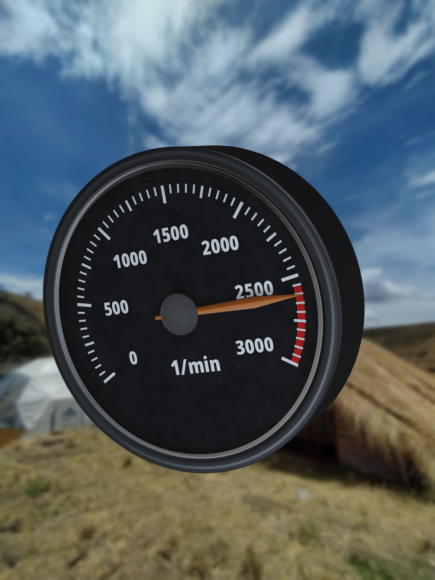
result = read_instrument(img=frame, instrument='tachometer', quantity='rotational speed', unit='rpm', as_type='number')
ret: 2600 rpm
